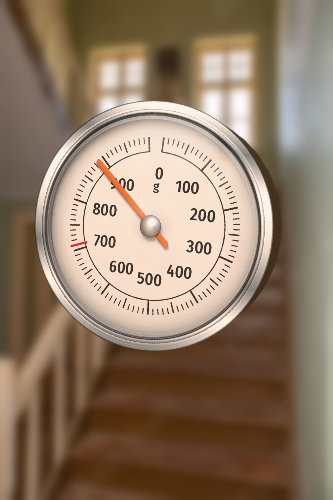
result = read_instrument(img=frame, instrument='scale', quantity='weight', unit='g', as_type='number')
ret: 890 g
